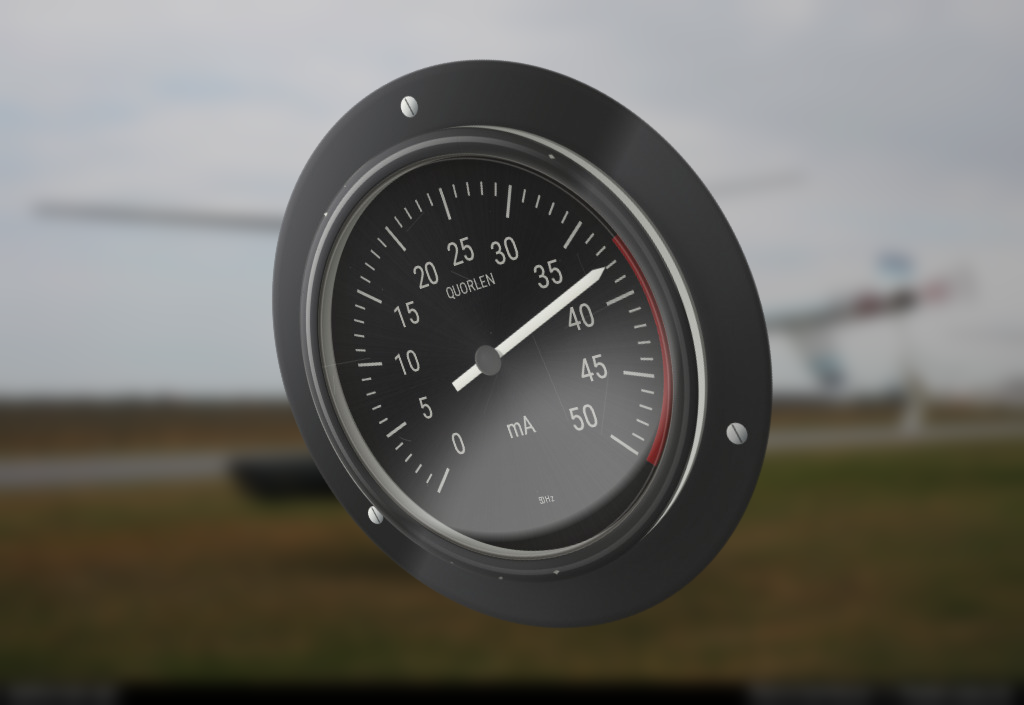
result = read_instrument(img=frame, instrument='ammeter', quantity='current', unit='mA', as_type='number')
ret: 38 mA
